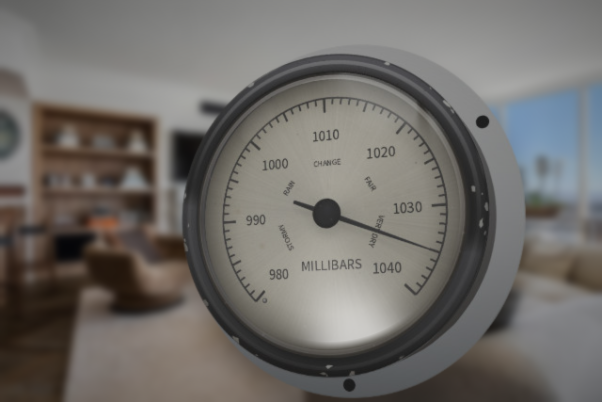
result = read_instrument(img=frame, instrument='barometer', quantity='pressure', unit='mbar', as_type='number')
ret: 1035 mbar
